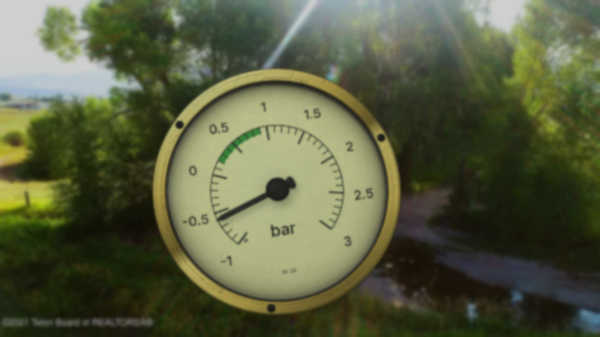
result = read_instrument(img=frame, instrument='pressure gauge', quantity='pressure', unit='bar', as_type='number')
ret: -0.6 bar
